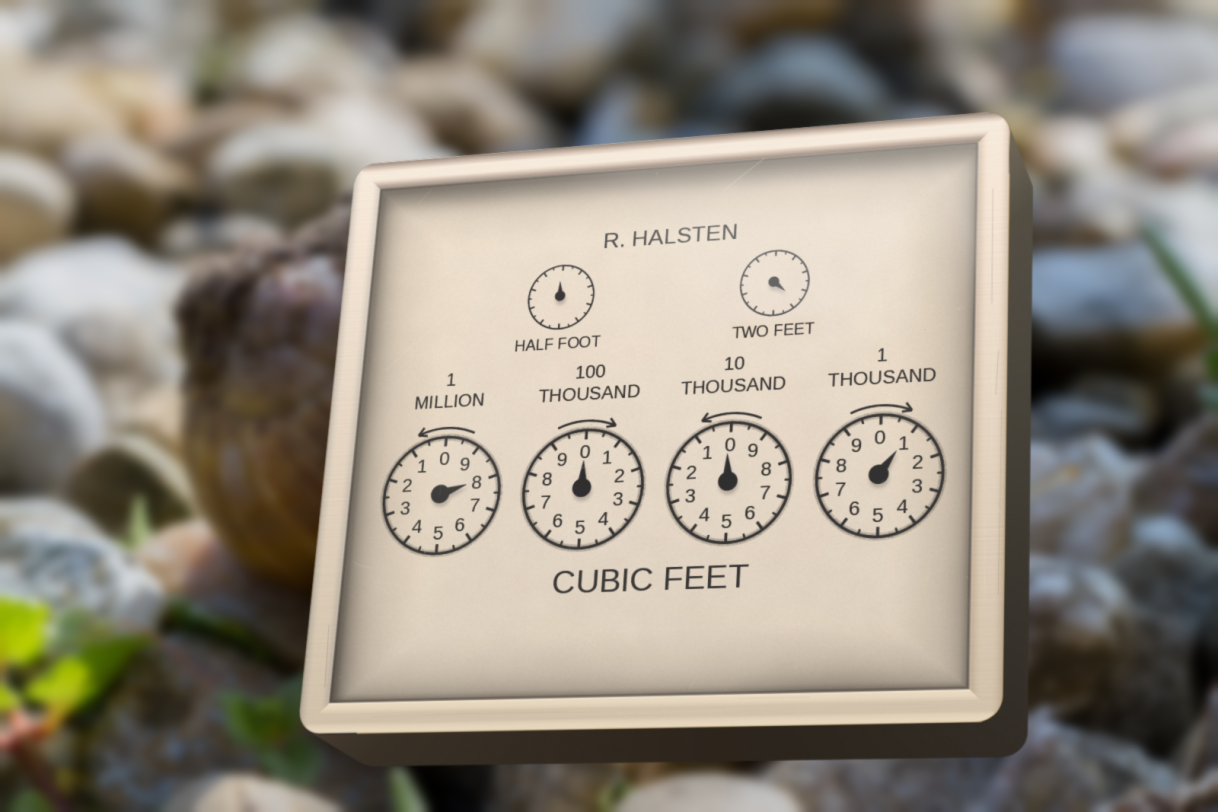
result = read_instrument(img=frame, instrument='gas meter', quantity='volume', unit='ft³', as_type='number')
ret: 800100 ft³
